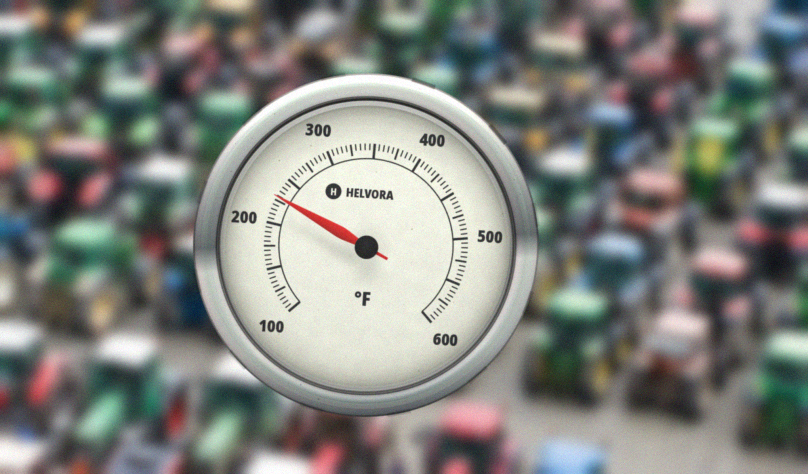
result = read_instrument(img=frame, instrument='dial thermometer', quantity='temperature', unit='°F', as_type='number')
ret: 230 °F
